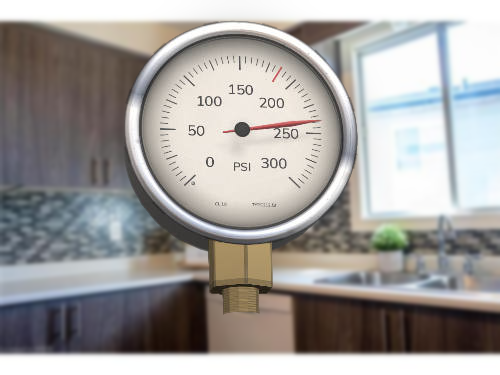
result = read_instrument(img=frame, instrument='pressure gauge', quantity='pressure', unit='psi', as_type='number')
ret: 240 psi
